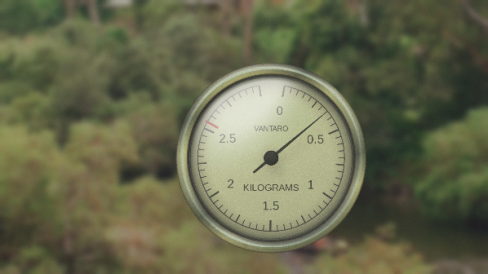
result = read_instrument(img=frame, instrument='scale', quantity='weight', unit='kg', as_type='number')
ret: 0.35 kg
